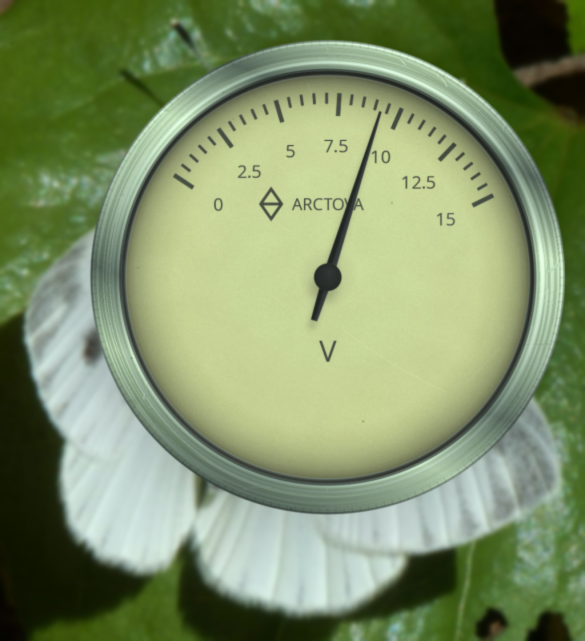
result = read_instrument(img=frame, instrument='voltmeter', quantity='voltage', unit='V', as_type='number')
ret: 9.25 V
